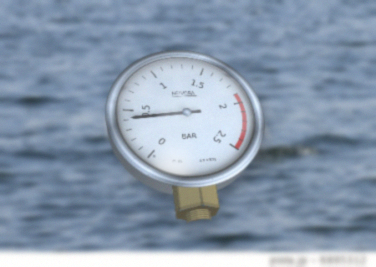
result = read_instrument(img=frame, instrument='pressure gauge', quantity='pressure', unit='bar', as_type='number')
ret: 0.4 bar
